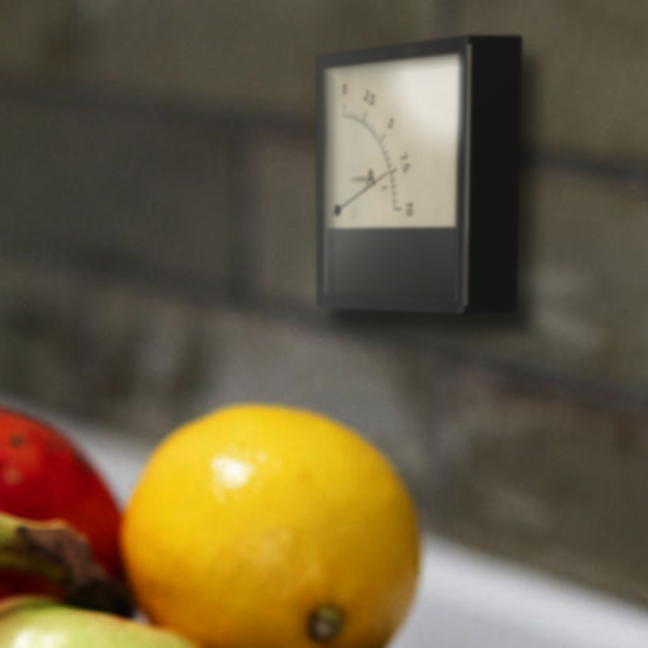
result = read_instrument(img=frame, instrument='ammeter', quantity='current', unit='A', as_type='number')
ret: 7.5 A
